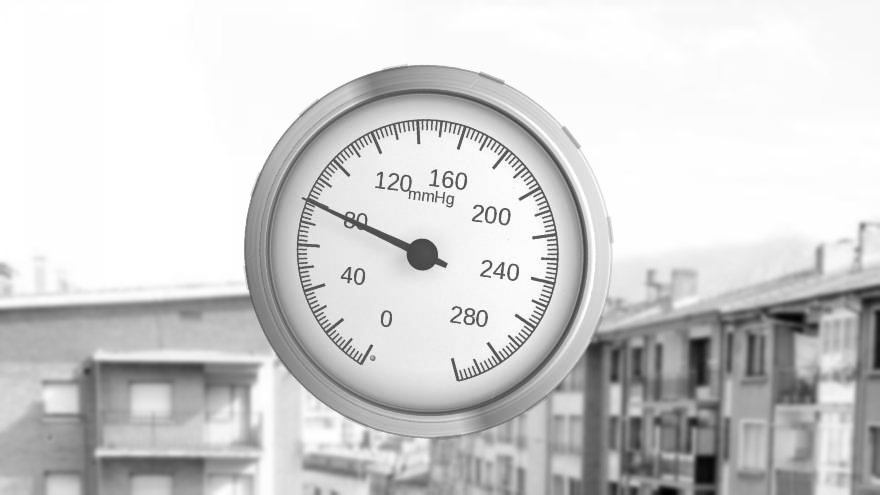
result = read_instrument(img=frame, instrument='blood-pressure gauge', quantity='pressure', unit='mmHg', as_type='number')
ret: 80 mmHg
